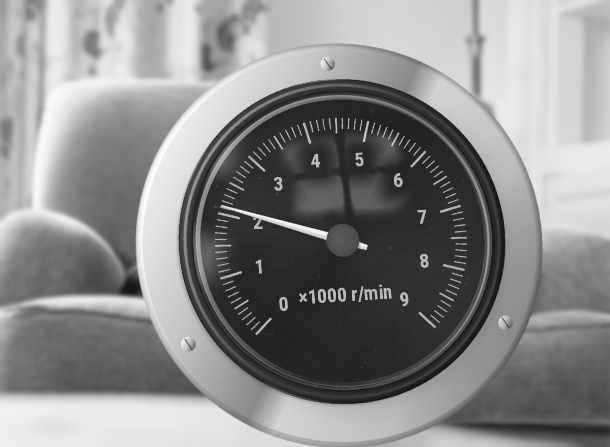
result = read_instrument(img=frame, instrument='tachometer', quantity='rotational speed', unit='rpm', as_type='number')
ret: 2100 rpm
